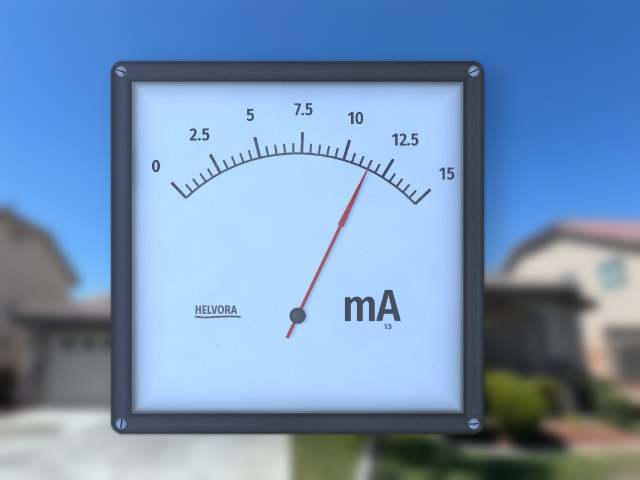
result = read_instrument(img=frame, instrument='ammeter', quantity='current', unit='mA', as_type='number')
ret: 11.5 mA
